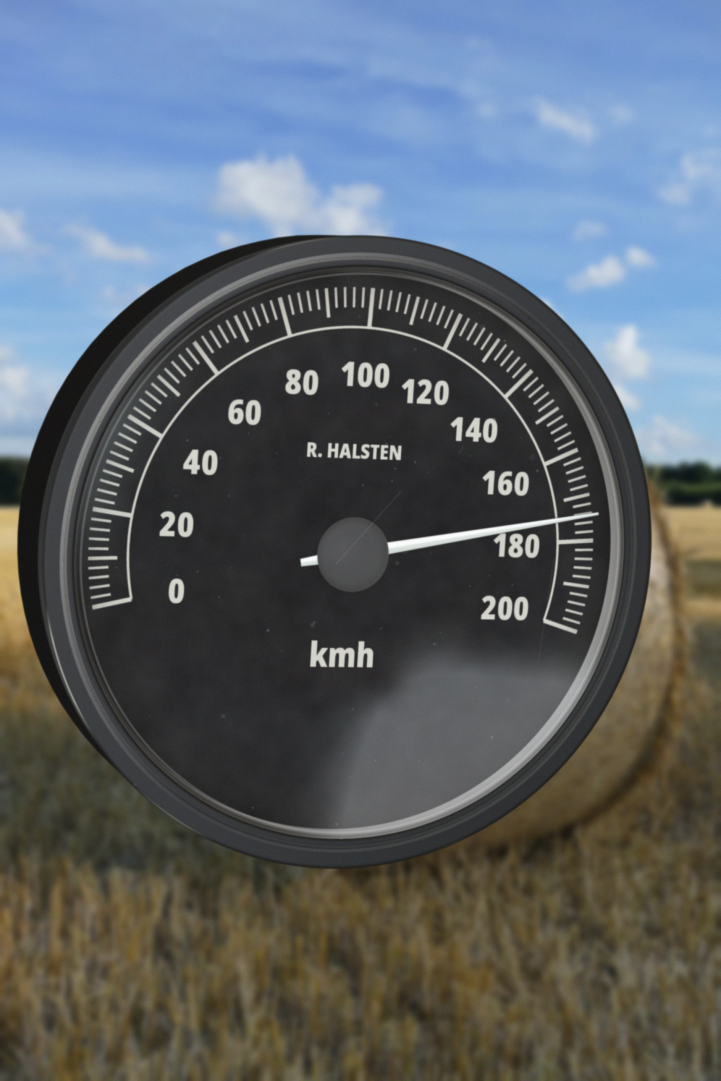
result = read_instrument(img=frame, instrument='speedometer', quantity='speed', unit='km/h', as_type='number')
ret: 174 km/h
